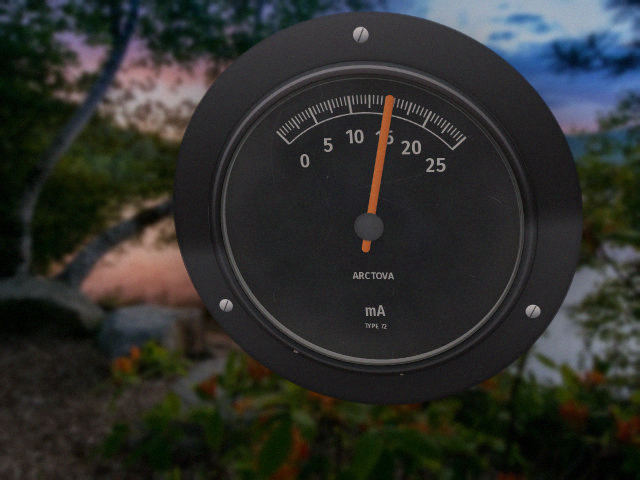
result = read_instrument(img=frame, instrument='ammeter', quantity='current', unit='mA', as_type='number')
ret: 15 mA
